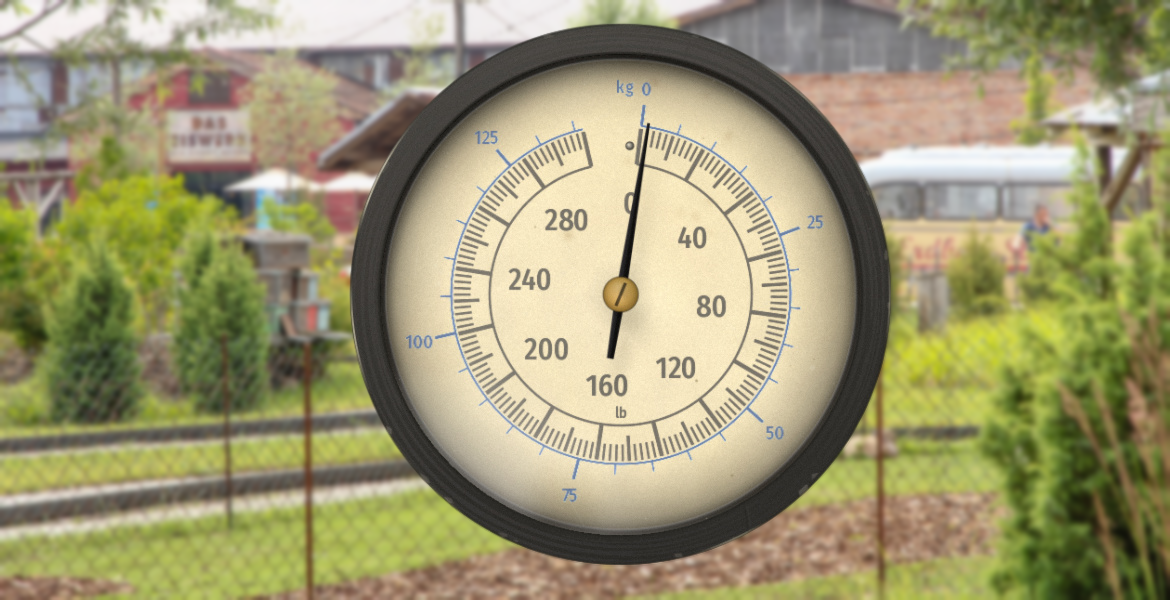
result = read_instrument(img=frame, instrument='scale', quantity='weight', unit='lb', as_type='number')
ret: 2 lb
